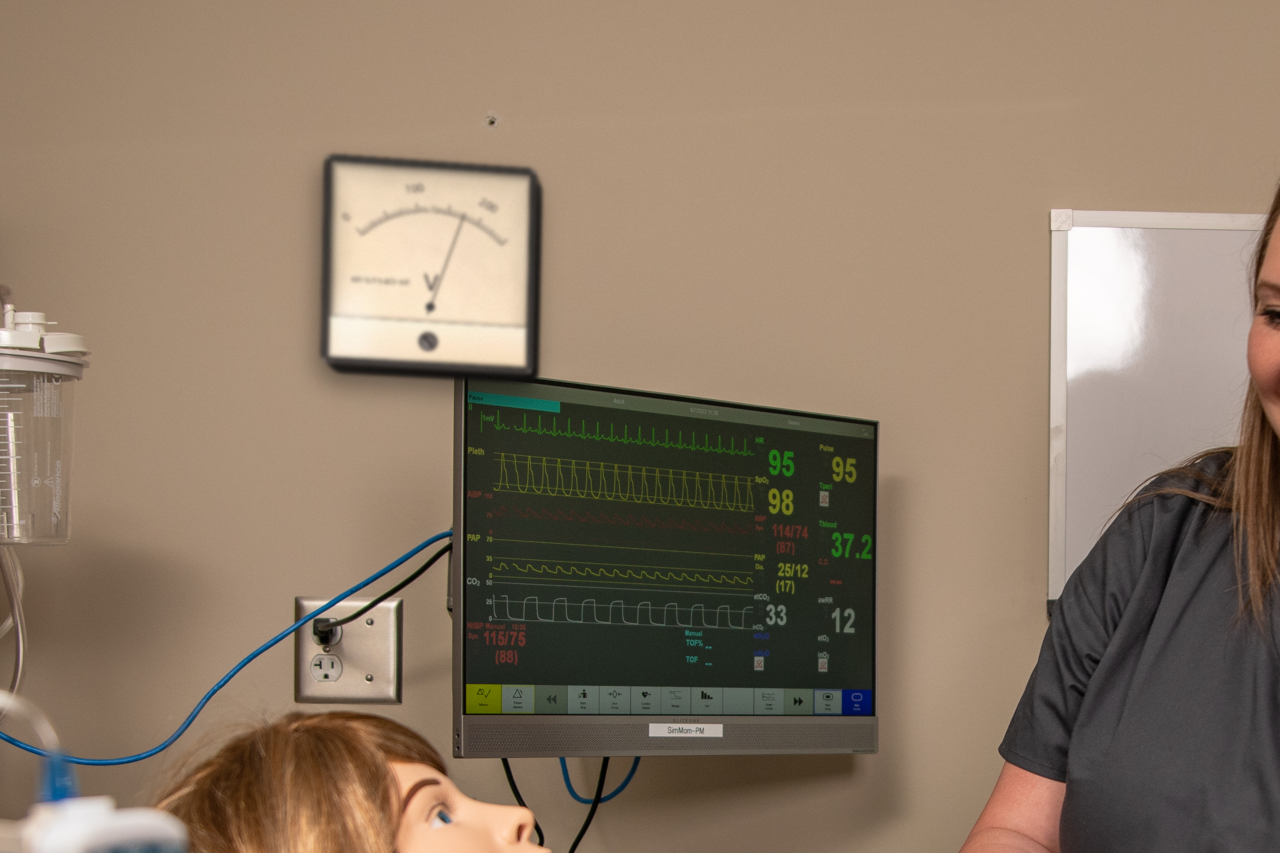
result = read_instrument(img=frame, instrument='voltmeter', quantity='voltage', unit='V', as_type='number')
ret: 175 V
